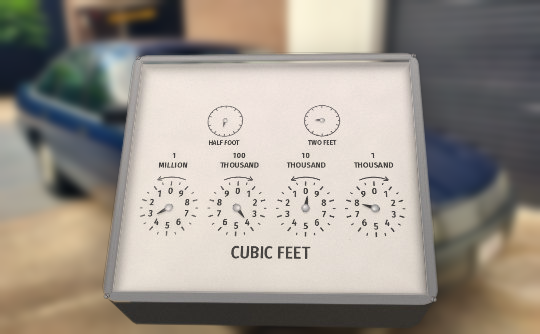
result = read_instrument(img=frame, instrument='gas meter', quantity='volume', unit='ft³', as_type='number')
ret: 339800 ft³
